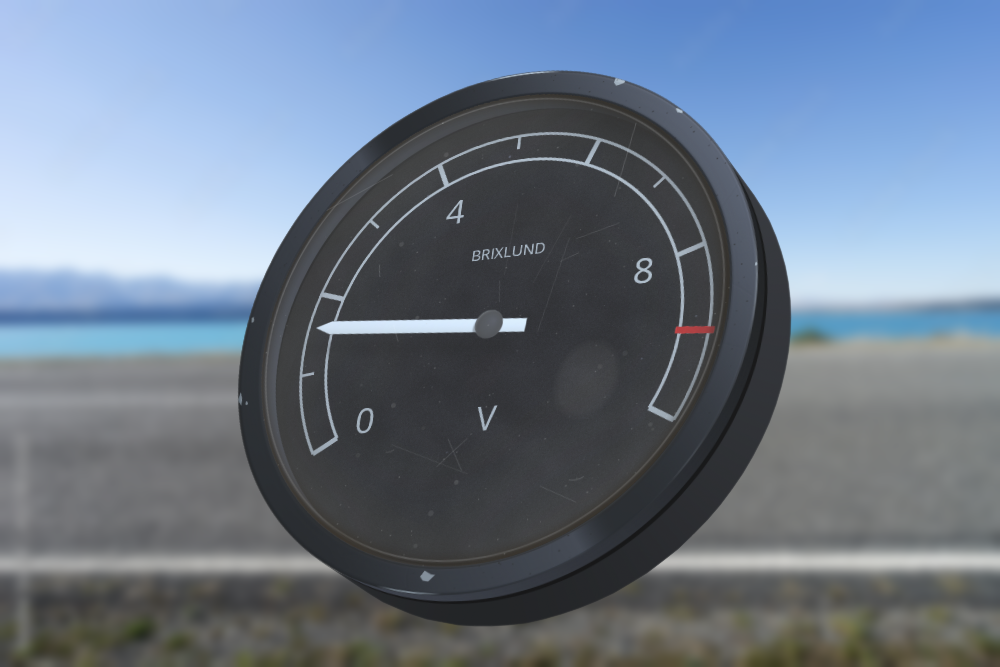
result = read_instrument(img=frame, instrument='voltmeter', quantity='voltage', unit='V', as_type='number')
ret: 1.5 V
